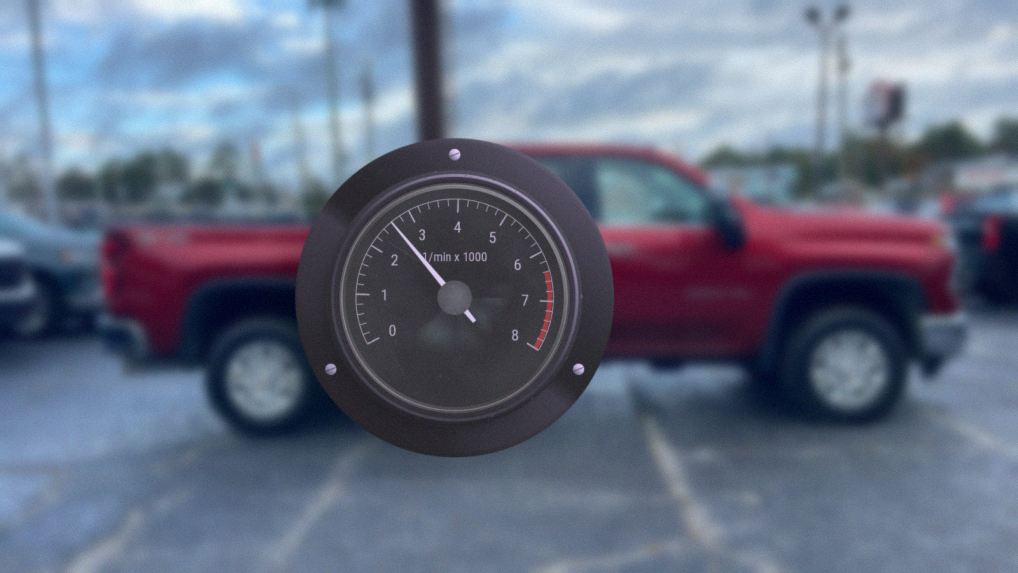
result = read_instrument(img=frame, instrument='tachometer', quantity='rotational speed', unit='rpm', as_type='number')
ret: 2600 rpm
